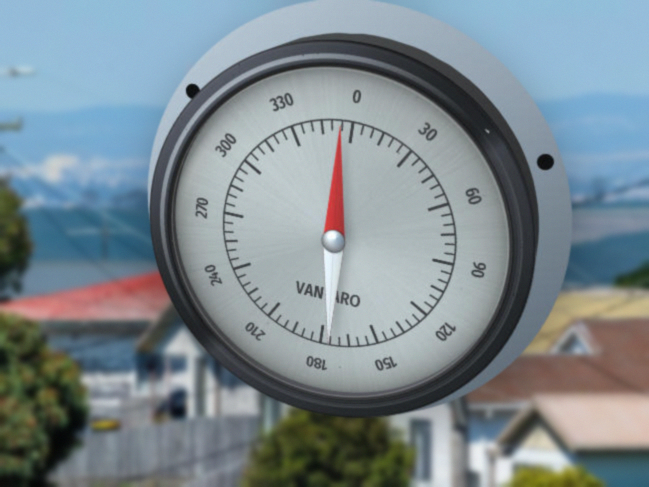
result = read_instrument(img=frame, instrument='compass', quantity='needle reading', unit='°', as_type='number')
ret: 355 °
